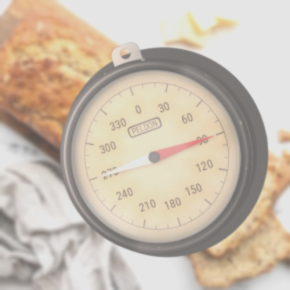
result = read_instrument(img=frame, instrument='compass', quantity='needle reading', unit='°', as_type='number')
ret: 90 °
